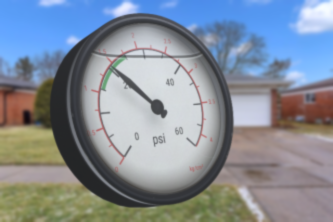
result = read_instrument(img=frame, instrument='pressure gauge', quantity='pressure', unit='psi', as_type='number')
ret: 20 psi
